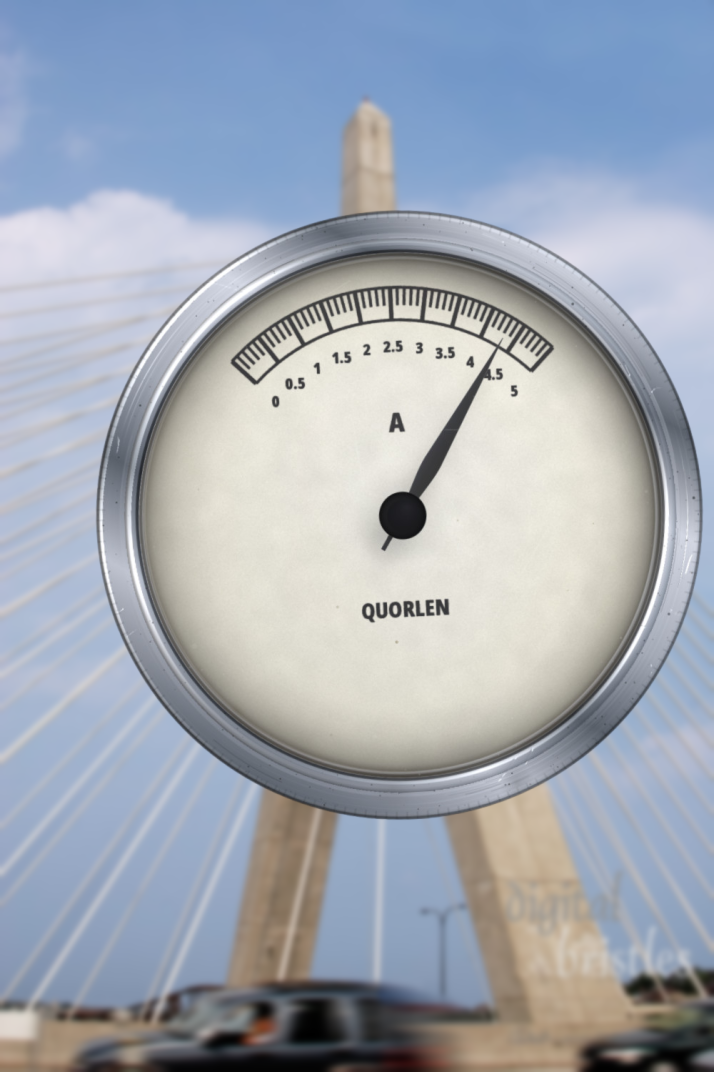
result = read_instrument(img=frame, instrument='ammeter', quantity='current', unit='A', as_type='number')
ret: 4.3 A
